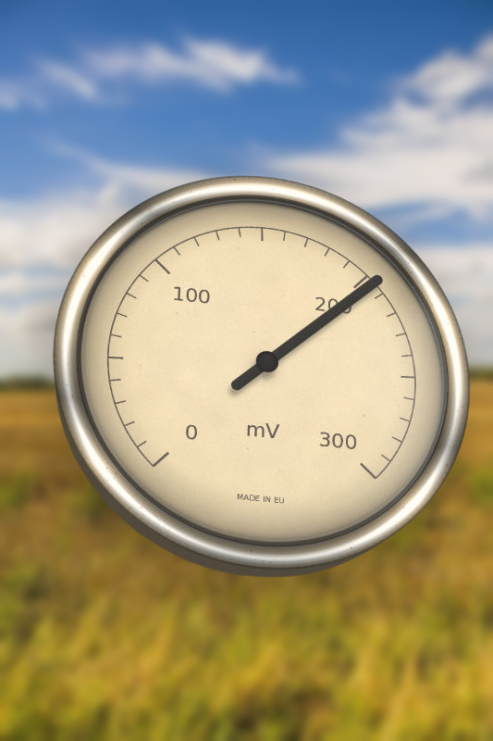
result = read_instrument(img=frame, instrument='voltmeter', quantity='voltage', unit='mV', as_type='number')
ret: 205 mV
